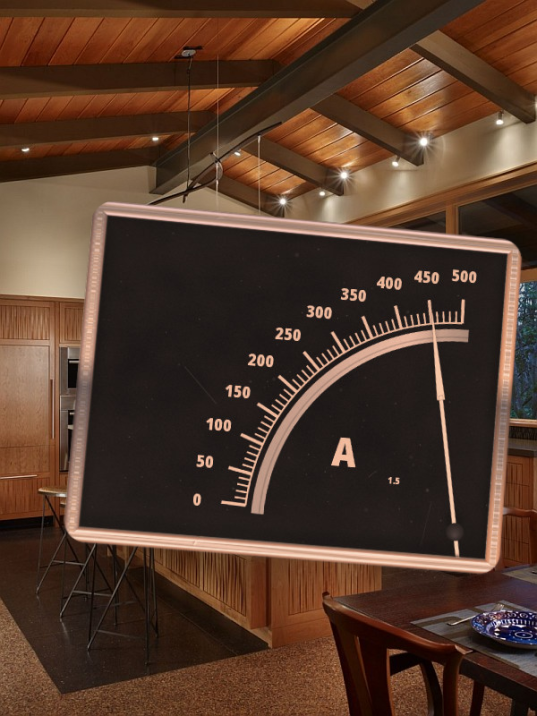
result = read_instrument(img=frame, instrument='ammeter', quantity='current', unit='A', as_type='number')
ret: 450 A
